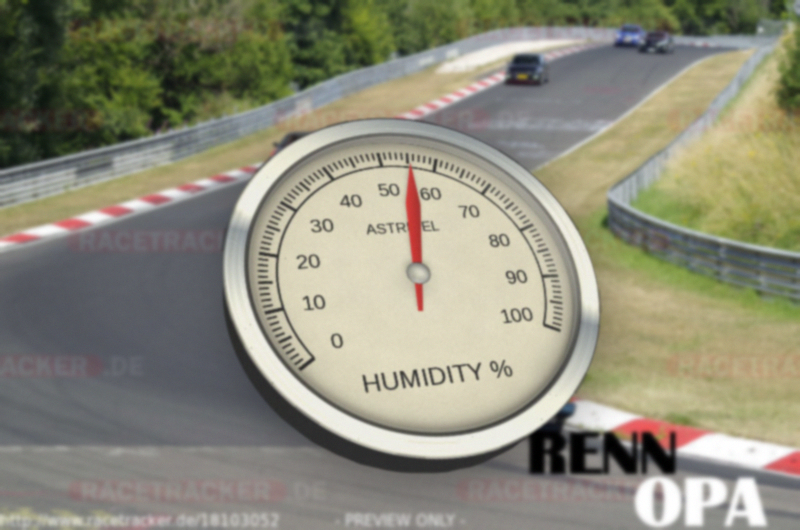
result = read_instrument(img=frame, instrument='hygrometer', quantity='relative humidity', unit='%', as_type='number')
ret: 55 %
